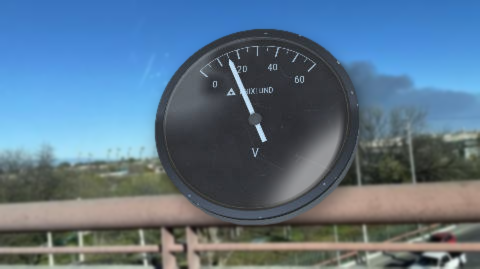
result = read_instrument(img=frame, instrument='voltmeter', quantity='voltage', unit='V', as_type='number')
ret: 15 V
